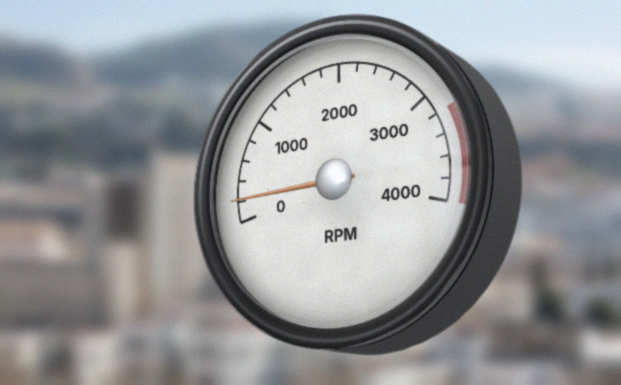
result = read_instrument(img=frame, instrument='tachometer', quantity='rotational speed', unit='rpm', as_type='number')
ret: 200 rpm
